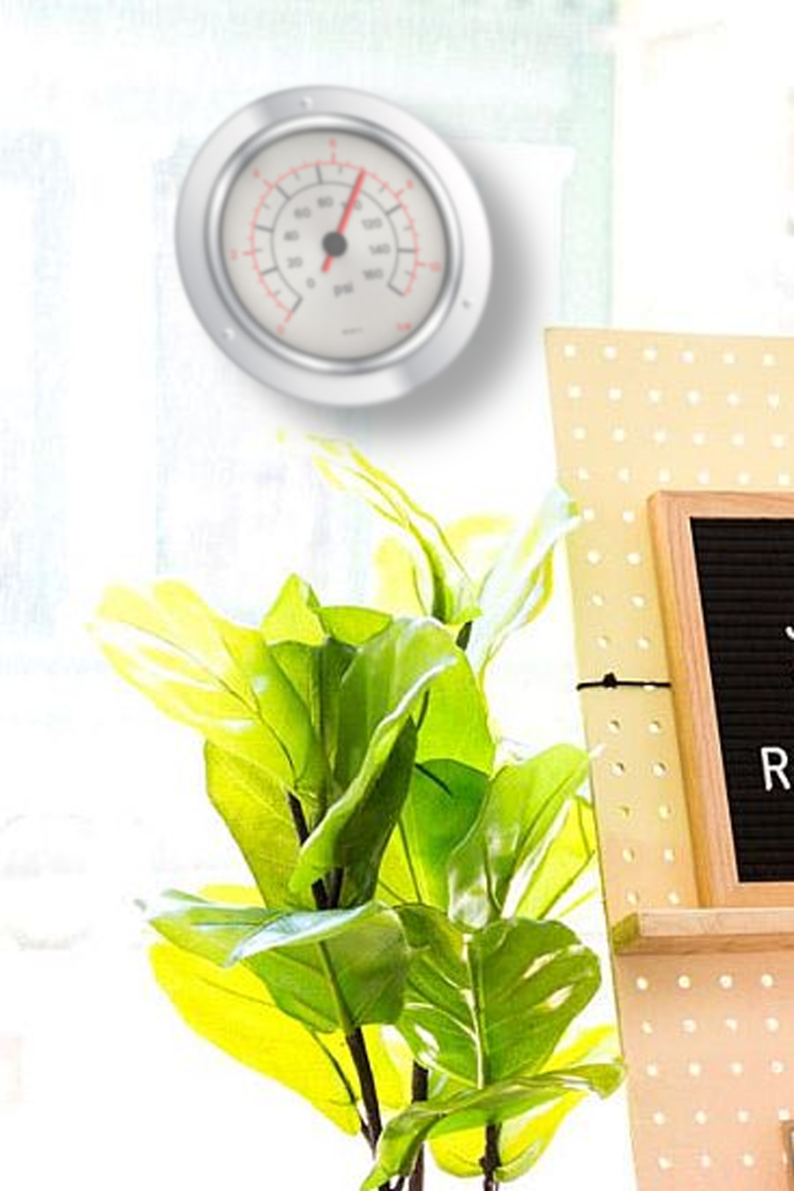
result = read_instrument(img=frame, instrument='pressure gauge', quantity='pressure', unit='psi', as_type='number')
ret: 100 psi
